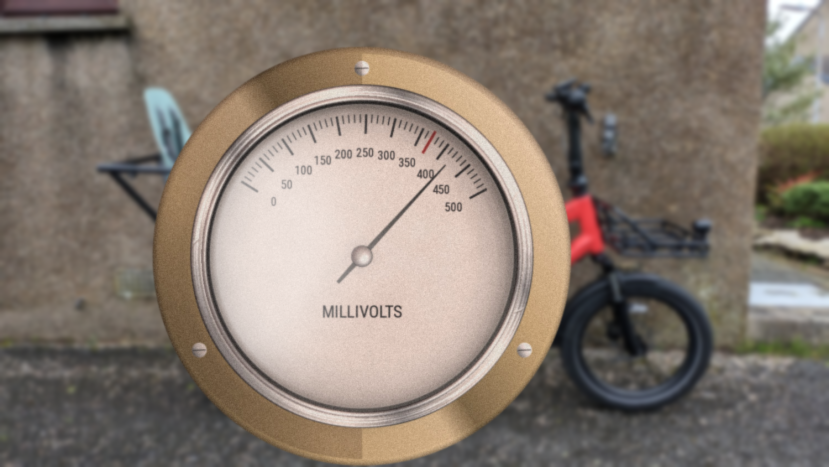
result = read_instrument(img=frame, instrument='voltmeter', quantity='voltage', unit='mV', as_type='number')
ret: 420 mV
